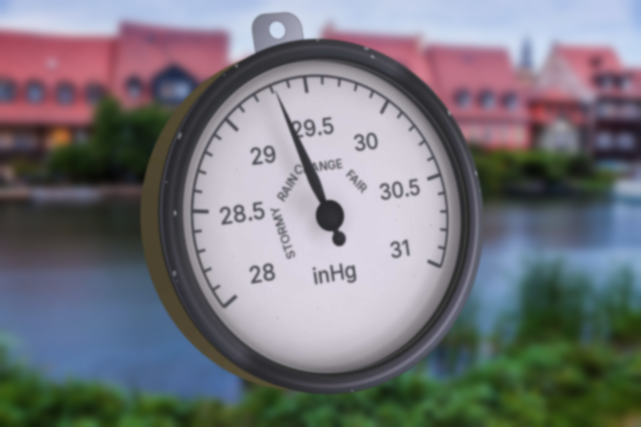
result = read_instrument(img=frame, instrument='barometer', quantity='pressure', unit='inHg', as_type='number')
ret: 29.3 inHg
